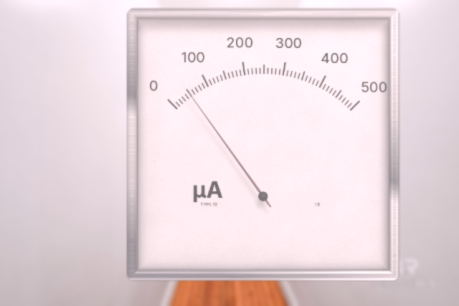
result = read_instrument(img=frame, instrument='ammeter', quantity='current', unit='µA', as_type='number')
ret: 50 µA
